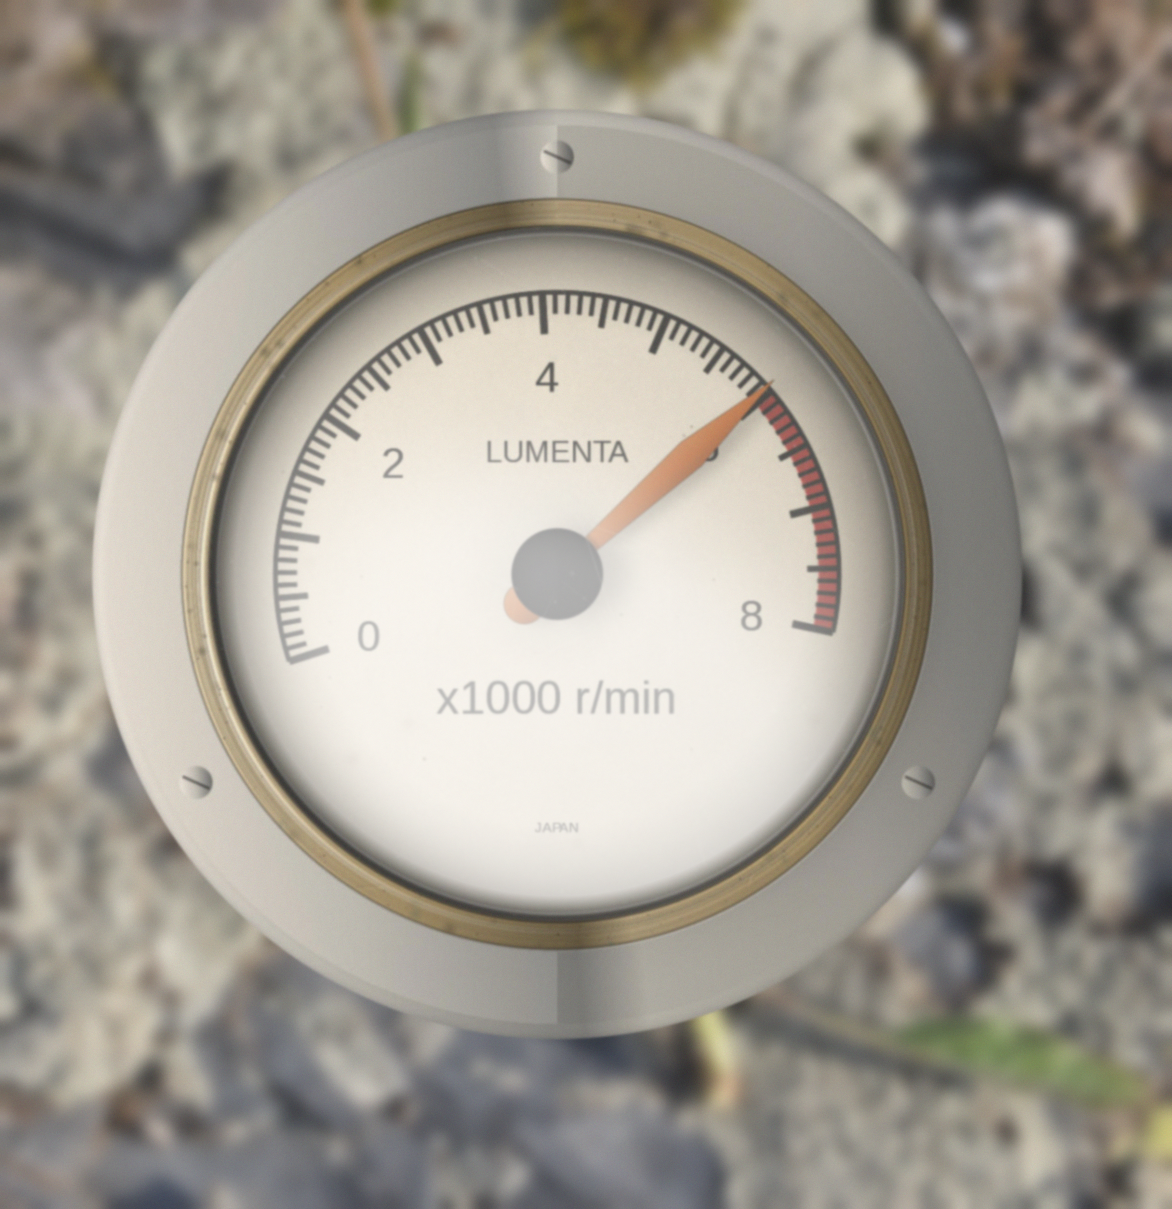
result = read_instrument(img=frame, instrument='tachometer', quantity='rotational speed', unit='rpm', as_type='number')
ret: 5950 rpm
